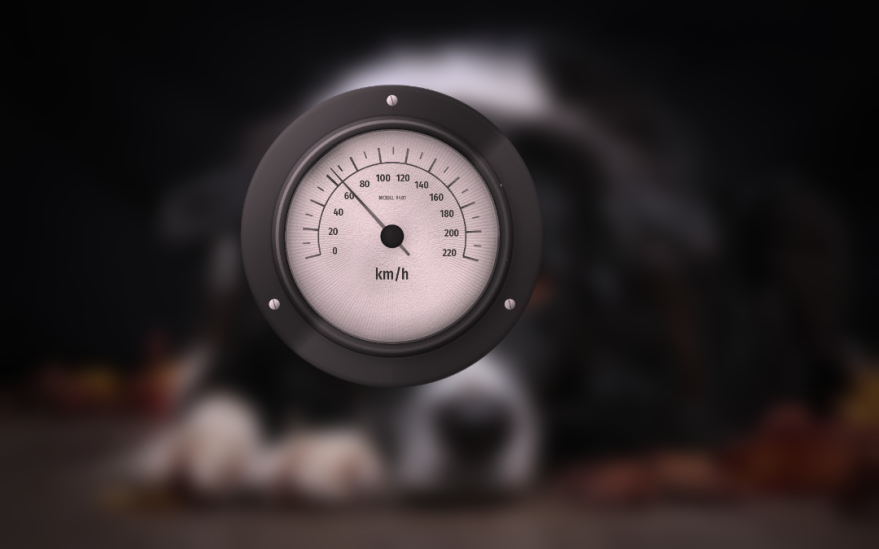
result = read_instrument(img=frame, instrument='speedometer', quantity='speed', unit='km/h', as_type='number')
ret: 65 km/h
